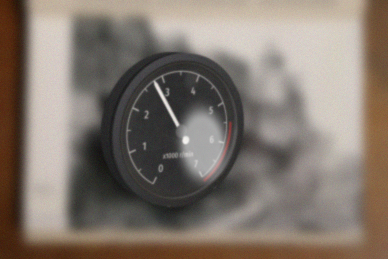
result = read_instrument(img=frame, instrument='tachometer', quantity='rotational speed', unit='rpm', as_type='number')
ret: 2750 rpm
